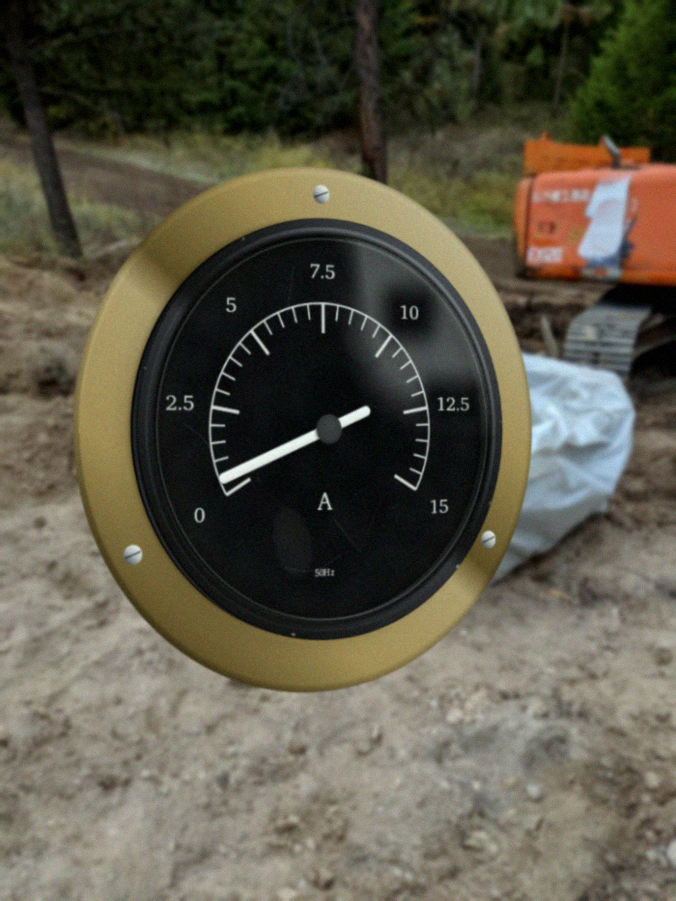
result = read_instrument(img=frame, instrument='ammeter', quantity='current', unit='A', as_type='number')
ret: 0.5 A
